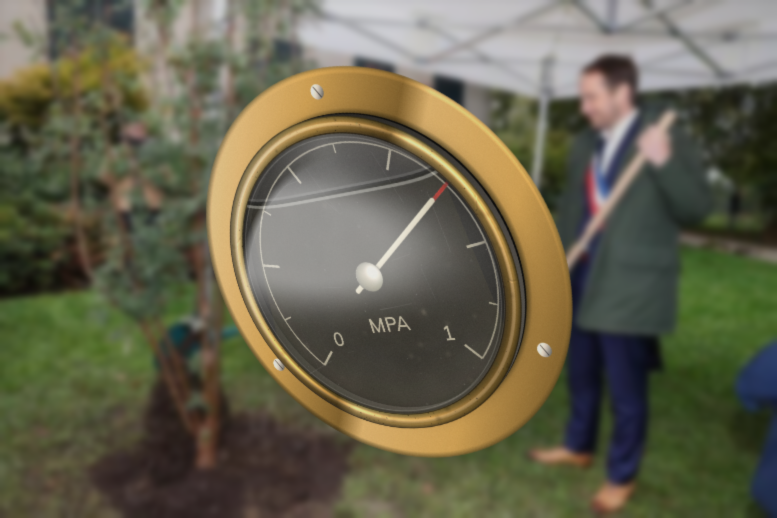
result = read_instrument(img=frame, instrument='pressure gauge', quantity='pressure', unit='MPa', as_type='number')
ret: 0.7 MPa
